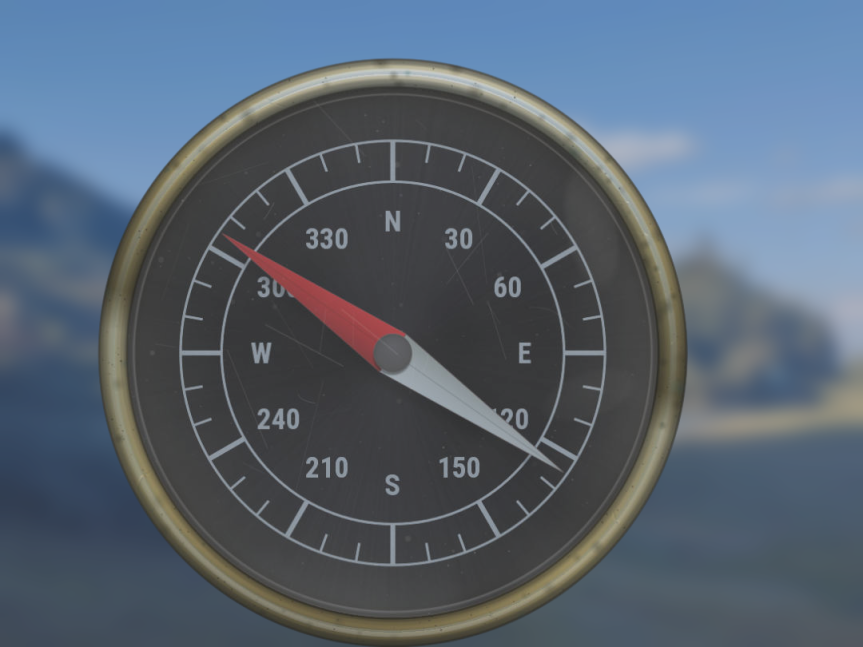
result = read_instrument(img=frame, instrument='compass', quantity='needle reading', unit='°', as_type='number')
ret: 305 °
